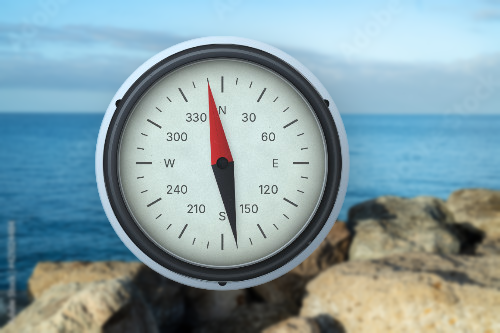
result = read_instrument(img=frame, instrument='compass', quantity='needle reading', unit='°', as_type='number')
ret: 350 °
